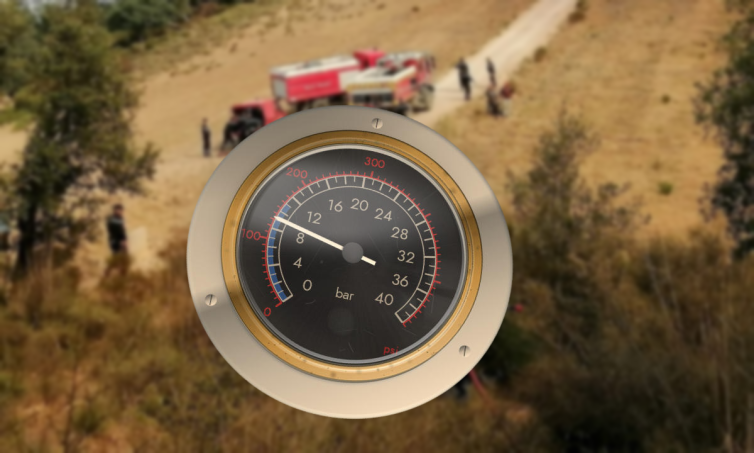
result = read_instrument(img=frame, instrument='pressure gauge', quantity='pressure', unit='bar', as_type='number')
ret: 9 bar
